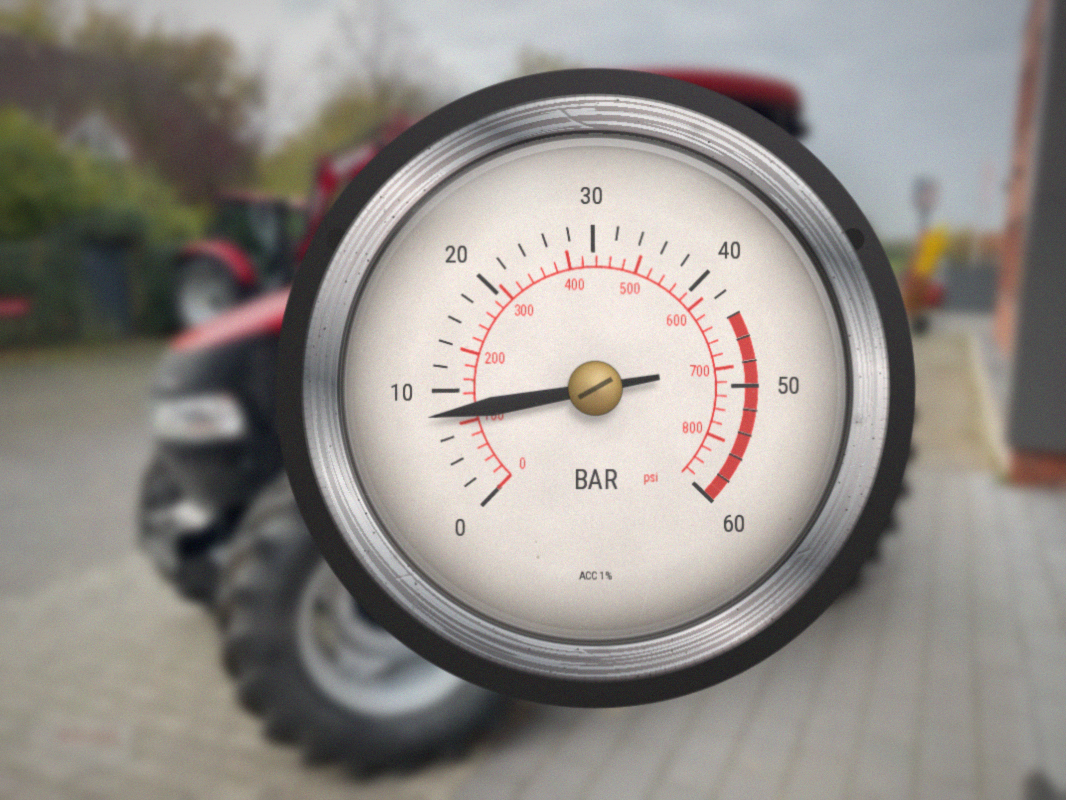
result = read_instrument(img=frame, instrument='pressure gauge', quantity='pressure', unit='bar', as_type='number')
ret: 8 bar
